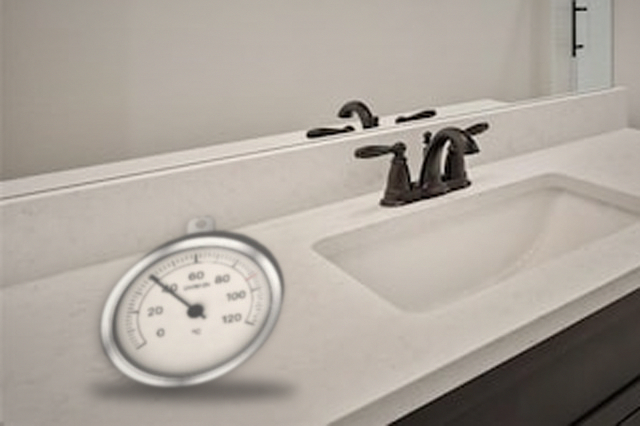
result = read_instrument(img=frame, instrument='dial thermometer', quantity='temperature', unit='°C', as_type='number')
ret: 40 °C
